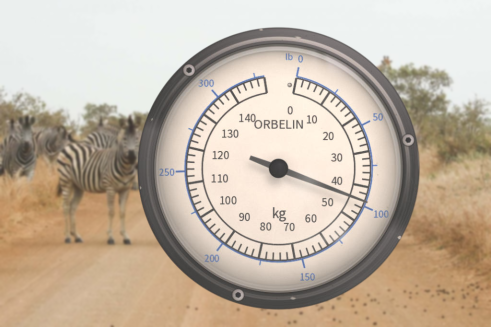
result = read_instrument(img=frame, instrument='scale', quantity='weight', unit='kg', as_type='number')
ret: 44 kg
